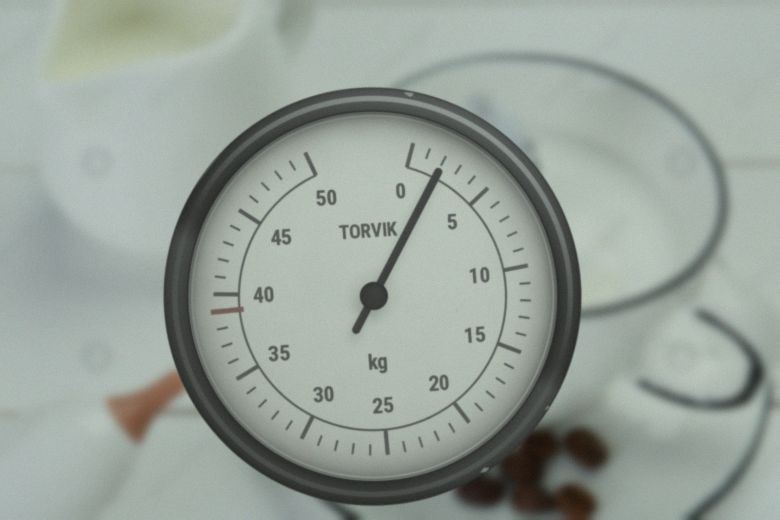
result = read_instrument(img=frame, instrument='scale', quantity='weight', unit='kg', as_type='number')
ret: 2 kg
